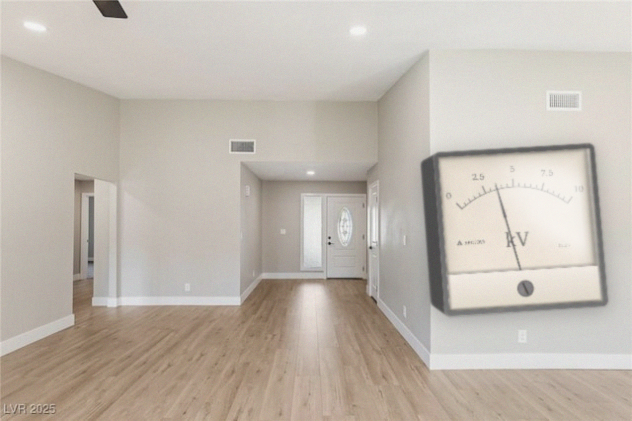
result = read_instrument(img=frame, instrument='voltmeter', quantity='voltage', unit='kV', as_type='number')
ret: 3.5 kV
